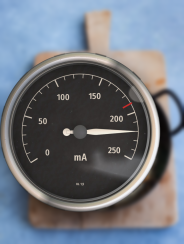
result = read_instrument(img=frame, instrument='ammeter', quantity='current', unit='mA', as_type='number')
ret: 220 mA
